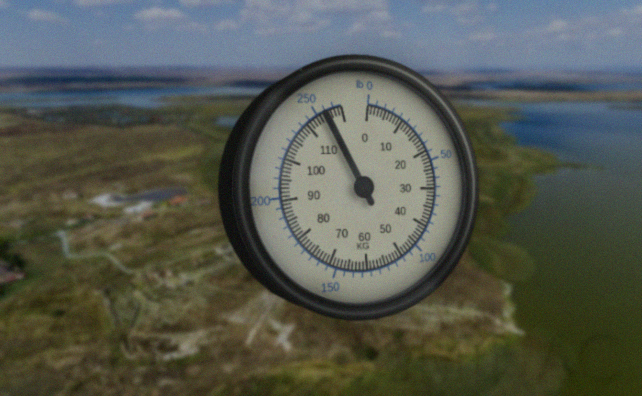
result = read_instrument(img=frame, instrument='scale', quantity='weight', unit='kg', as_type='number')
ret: 115 kg
